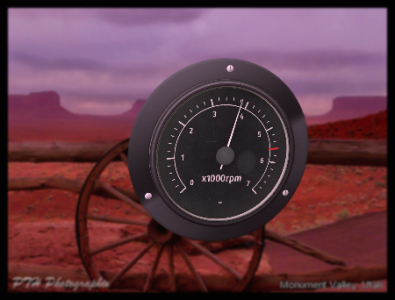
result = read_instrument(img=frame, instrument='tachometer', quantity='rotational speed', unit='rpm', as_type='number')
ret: 3800 rpm
